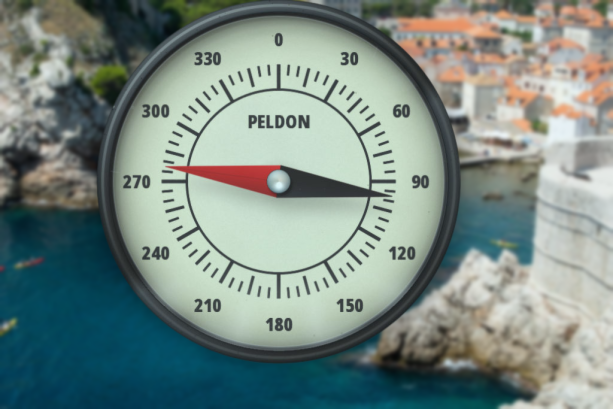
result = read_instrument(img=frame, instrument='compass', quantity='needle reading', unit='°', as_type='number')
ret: 277.5 °
